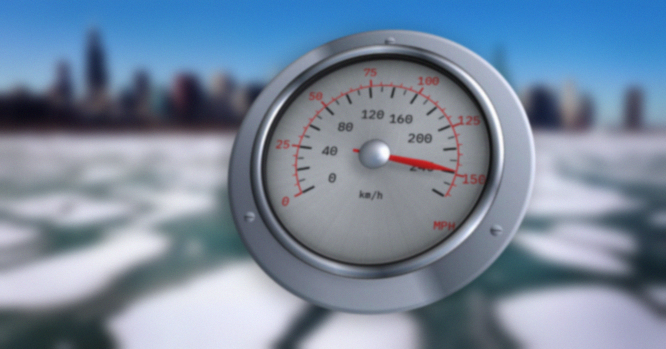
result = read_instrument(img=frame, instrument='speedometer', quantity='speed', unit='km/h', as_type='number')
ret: 240 km/h
